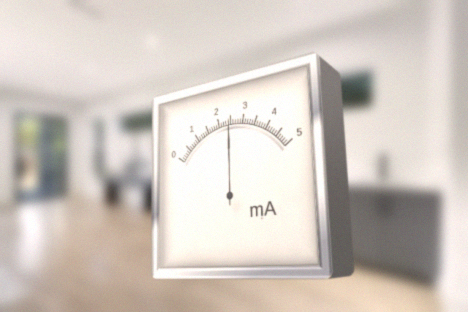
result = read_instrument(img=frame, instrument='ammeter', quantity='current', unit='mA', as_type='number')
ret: 2.5 mA
